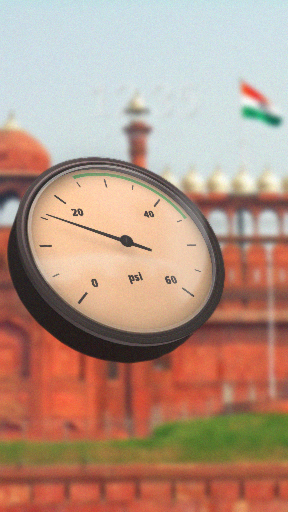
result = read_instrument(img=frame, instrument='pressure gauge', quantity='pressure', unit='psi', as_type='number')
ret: 15 psi
